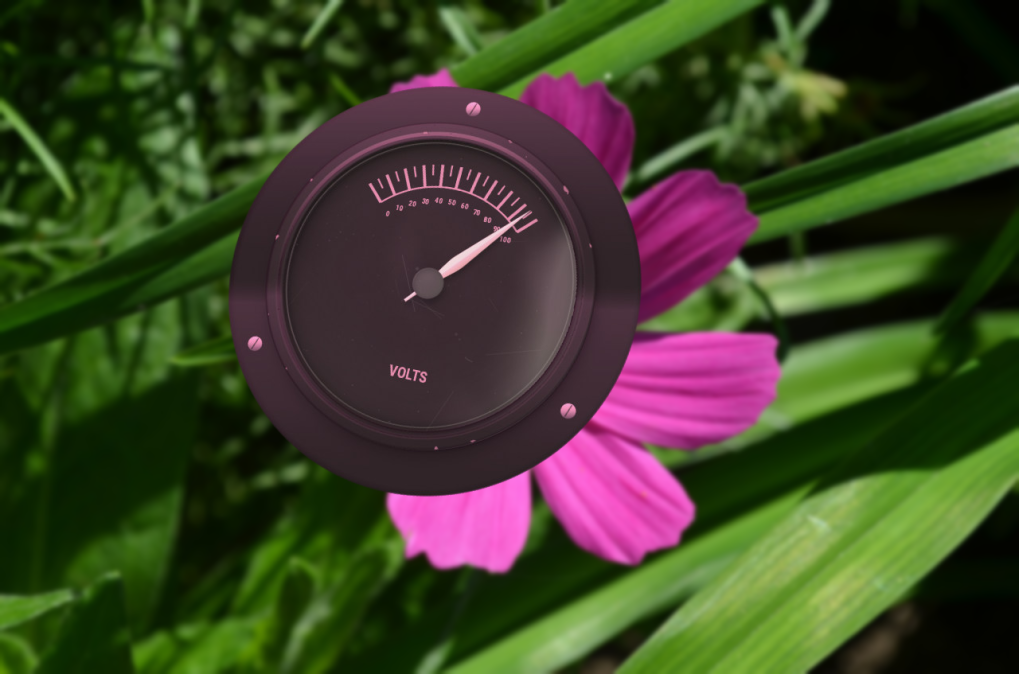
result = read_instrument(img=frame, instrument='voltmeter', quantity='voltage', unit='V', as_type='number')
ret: 95 V
